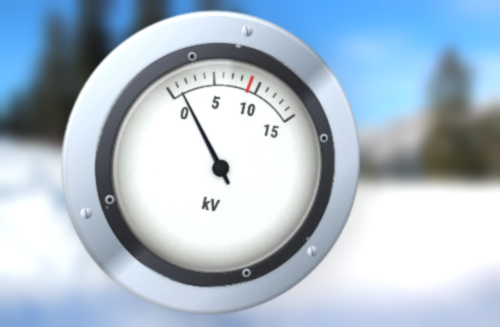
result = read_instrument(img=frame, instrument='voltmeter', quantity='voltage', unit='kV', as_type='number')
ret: 1 kV
